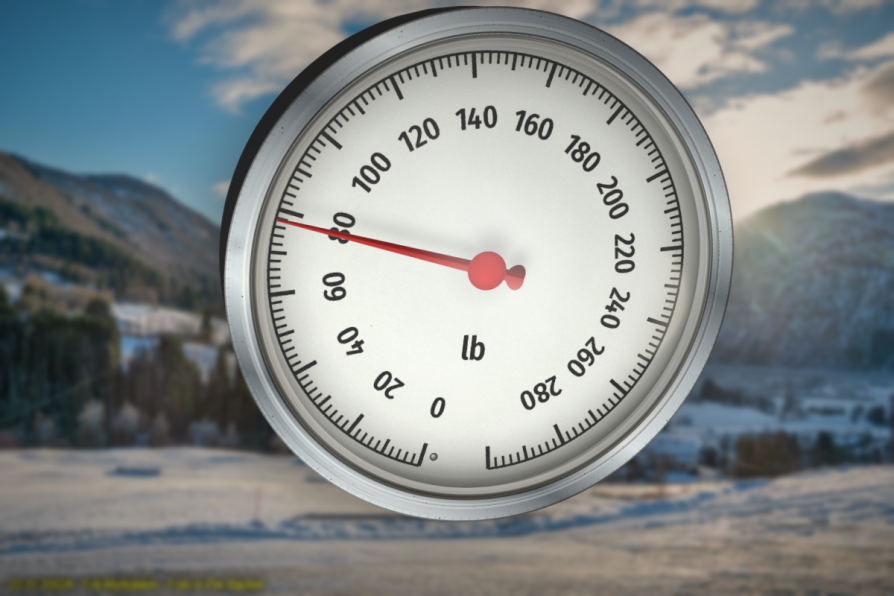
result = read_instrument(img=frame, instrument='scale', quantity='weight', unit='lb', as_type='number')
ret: 78 lb
